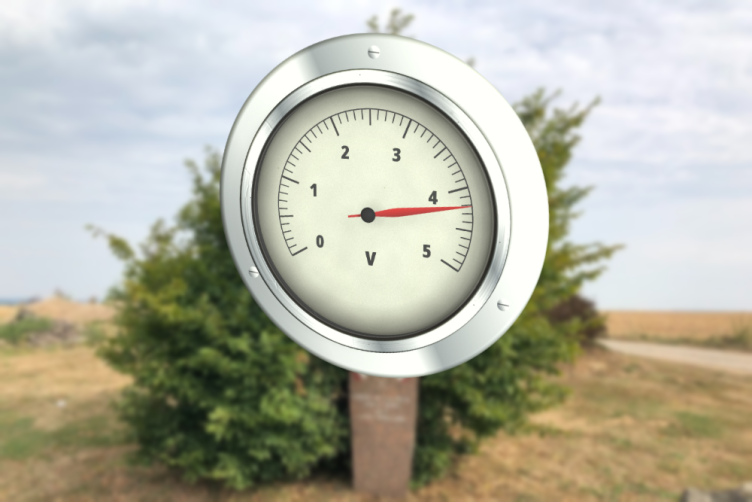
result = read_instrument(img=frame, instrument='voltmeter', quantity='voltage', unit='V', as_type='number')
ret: 4.2 V
